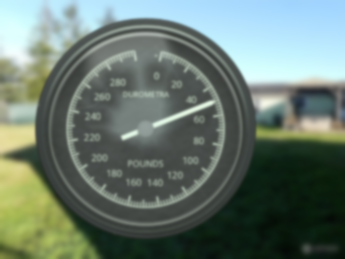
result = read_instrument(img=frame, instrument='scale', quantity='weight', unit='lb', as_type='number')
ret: 50 lb
